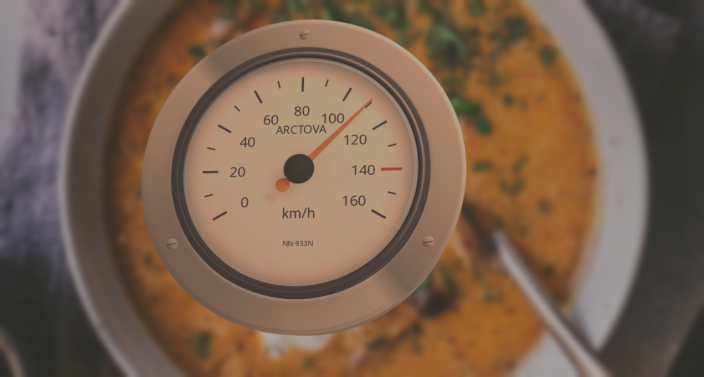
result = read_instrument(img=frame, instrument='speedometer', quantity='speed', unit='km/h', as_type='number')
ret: 110 km/h
